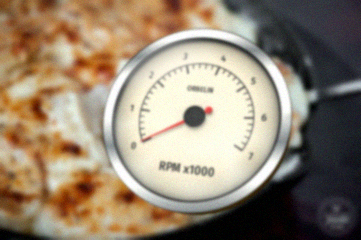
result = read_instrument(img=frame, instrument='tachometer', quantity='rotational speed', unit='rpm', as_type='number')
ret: 0 rpm
